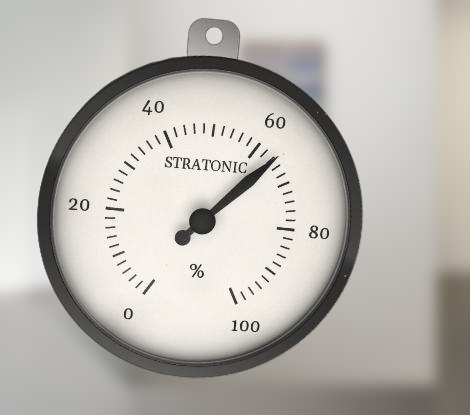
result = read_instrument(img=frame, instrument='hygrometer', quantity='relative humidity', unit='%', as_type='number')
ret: 64 %
